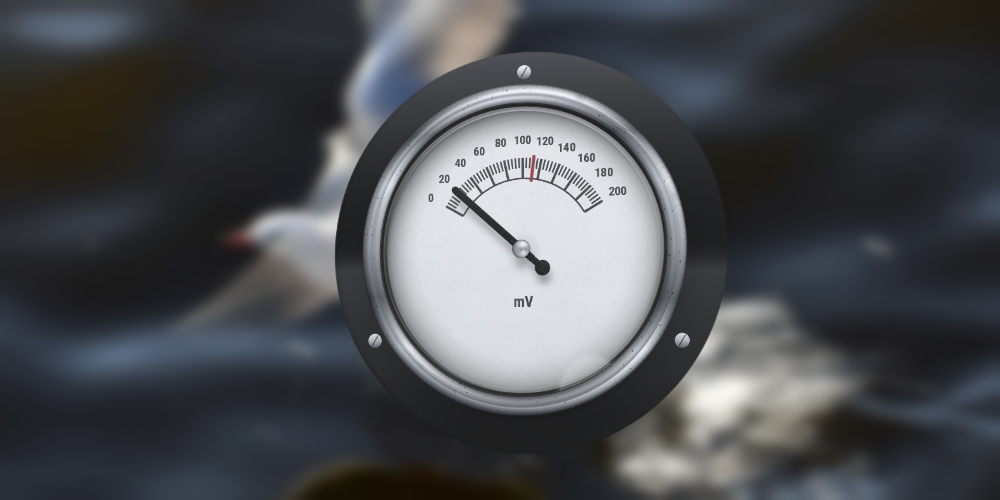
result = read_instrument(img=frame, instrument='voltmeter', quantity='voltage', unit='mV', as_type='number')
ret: 20 mV
